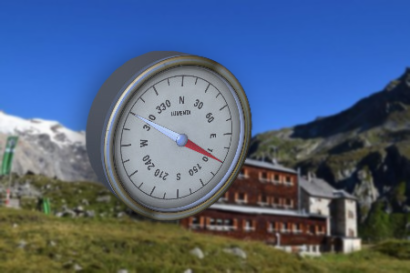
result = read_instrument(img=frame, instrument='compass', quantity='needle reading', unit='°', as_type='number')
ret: 120 °
